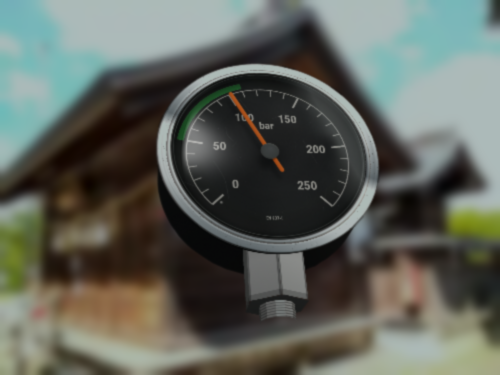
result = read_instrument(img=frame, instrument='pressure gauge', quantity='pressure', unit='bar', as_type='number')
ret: 100 bar
